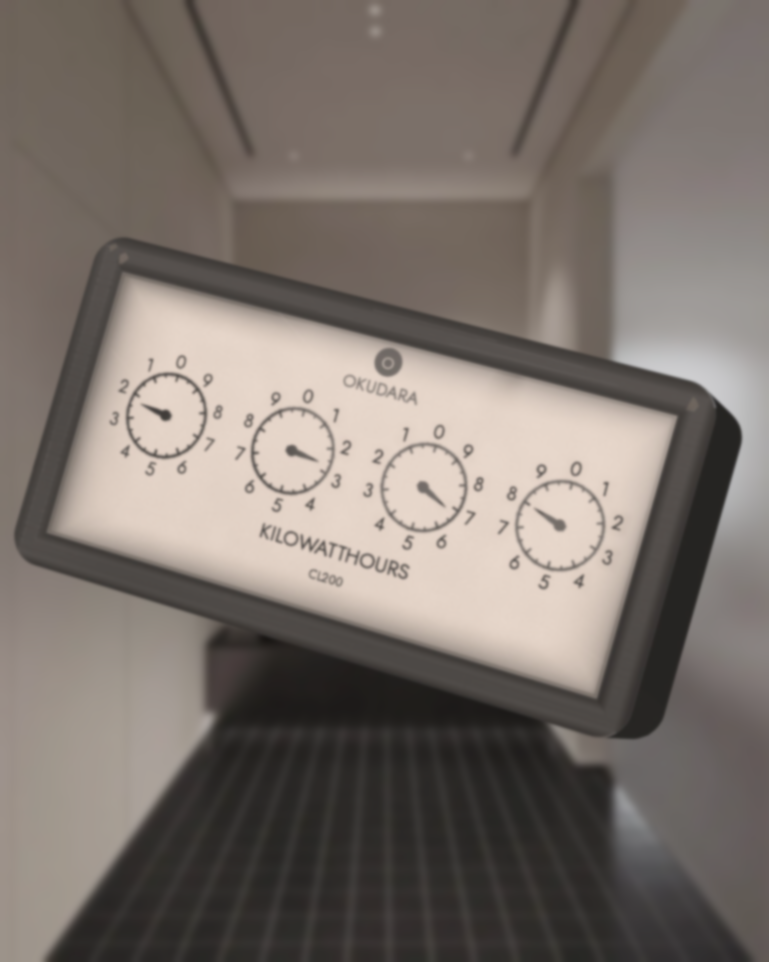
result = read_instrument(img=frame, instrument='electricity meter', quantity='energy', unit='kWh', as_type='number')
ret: 2268 kWh
